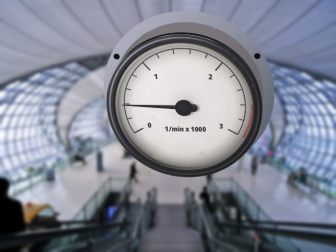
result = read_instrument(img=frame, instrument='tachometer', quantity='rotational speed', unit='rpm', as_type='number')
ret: 400 rpm
